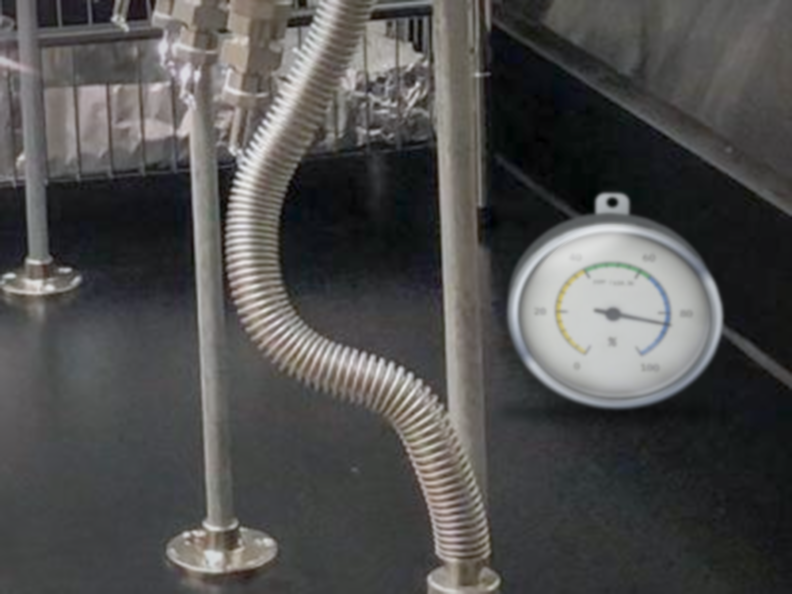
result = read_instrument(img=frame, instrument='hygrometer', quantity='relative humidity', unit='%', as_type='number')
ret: 84 %
